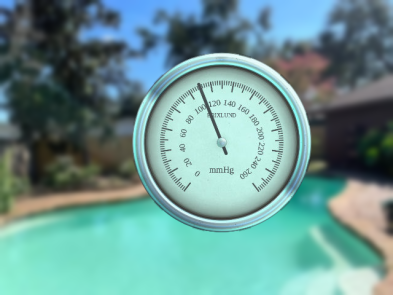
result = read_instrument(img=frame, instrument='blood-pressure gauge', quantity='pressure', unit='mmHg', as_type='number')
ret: 110 mmHg
